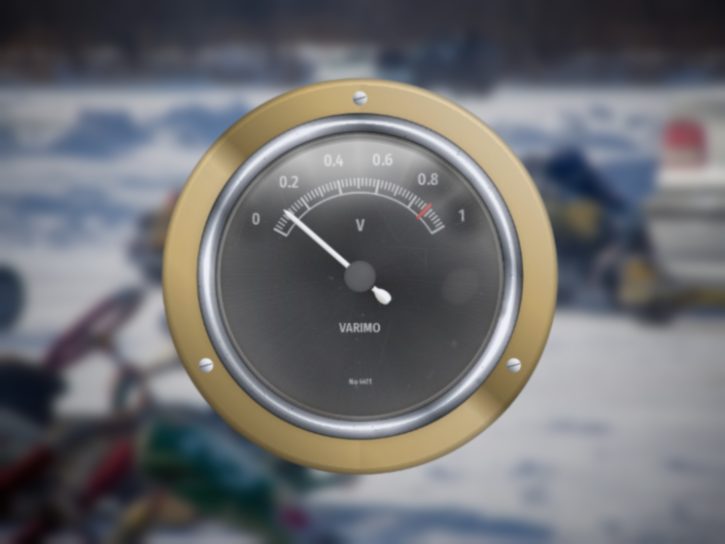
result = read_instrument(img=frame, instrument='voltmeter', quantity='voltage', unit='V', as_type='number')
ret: 0.1 V
